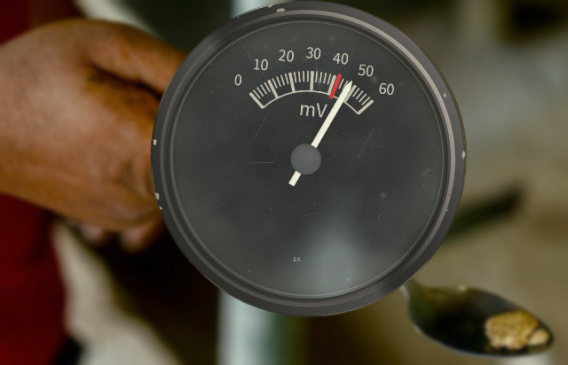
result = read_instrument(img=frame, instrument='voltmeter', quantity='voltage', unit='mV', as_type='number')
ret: 48 mV
